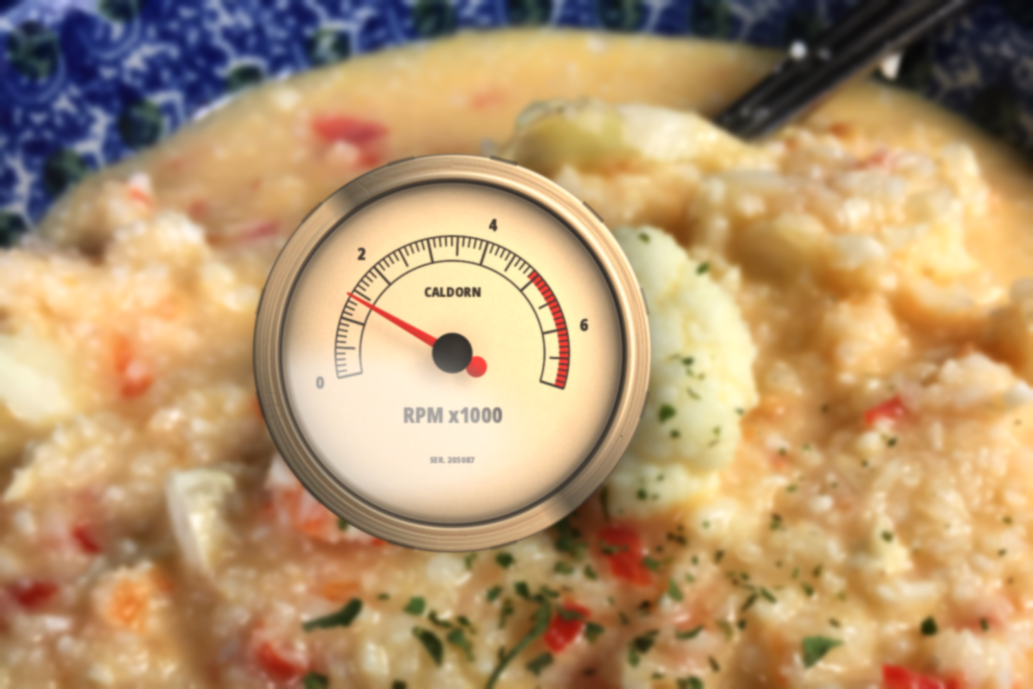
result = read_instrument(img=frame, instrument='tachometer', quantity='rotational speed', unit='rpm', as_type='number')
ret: 1400 rpm
